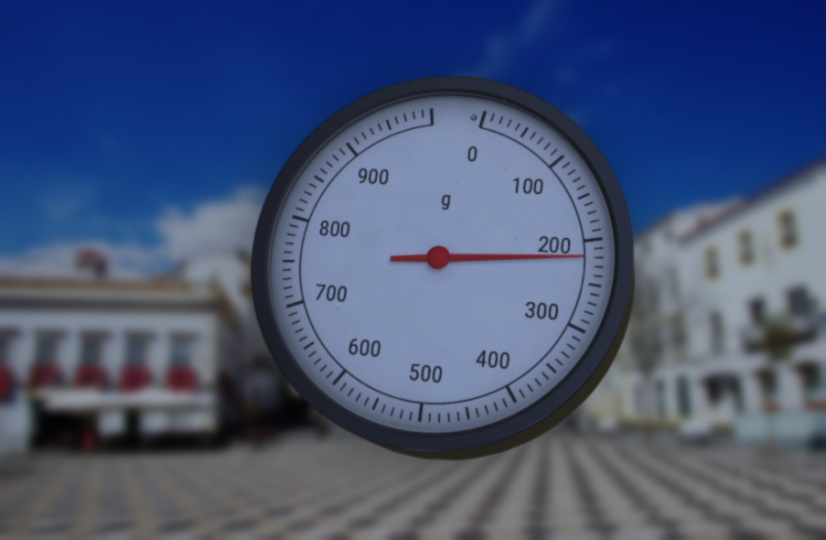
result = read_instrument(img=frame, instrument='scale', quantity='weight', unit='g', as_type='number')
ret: 220 g
